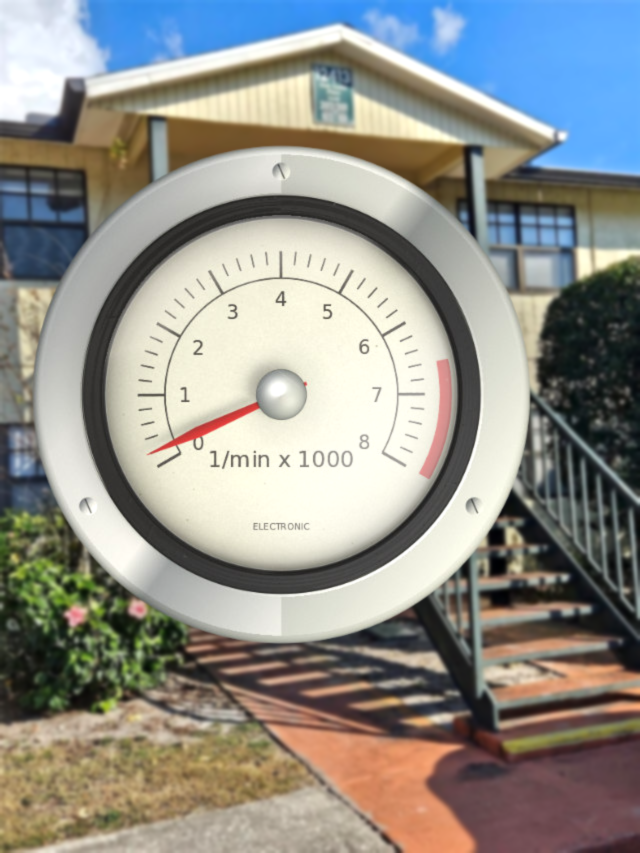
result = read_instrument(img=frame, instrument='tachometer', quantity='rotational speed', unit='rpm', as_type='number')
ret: 200 rpm
